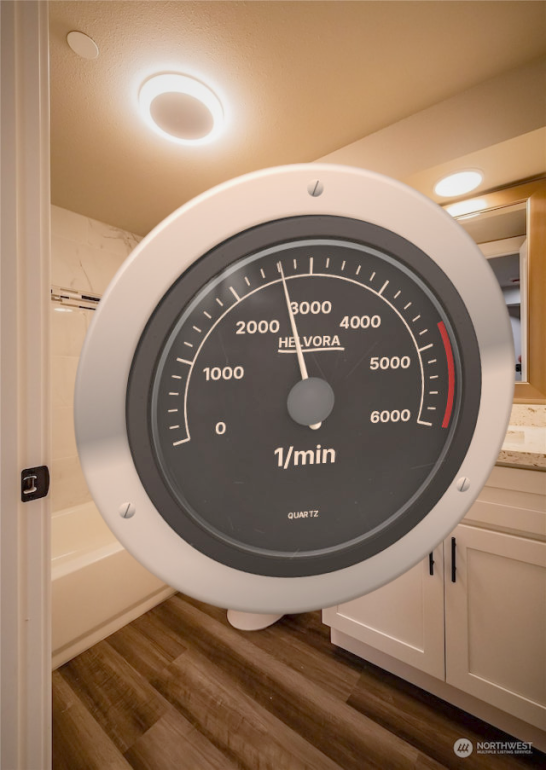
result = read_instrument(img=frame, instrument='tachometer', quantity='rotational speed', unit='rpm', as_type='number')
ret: 2600 rpm
